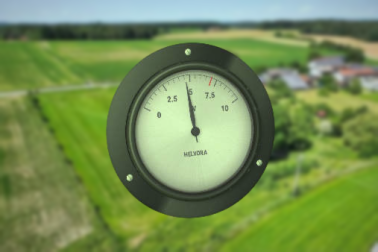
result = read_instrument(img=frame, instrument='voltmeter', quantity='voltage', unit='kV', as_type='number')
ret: 4.5 kV
